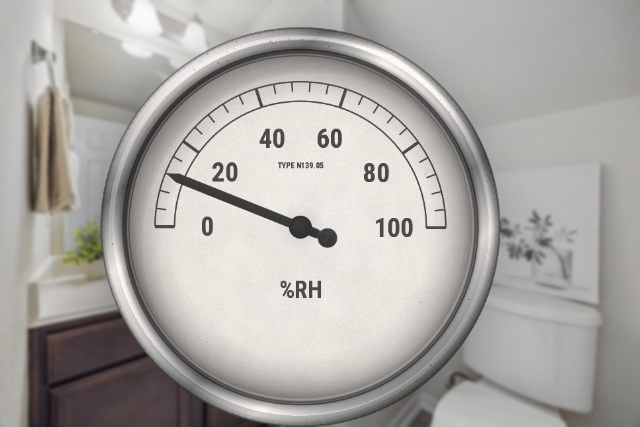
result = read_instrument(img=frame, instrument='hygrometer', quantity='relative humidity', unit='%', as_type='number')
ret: 12 %
